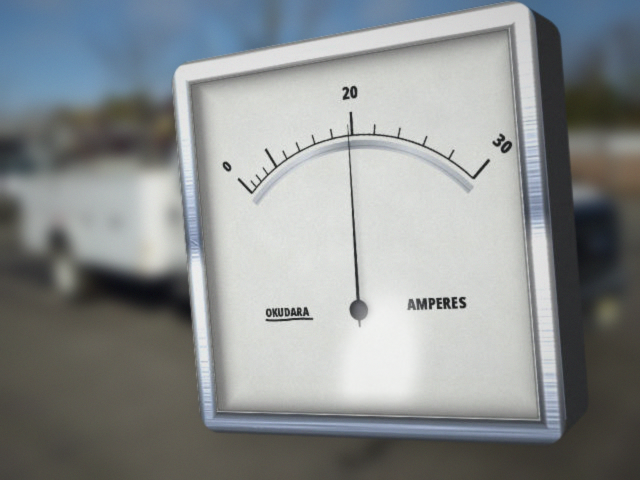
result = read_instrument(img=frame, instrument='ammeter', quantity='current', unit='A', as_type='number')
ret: 20 A
